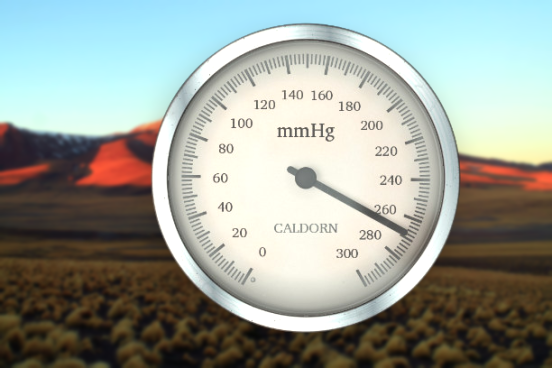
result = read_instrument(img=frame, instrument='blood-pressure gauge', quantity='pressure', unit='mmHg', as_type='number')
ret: 268 mmHg
